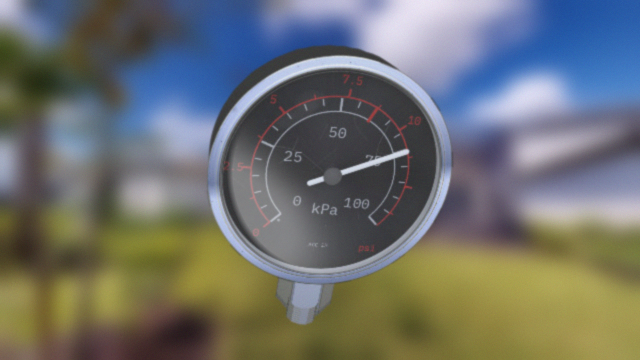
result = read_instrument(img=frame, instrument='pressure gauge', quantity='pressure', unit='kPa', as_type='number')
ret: 75 kPa
